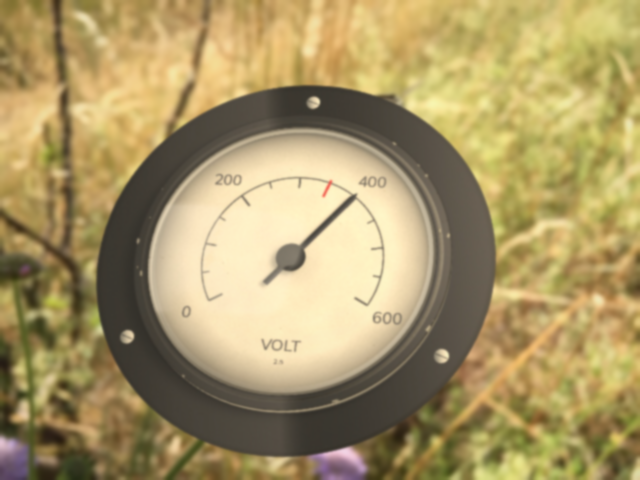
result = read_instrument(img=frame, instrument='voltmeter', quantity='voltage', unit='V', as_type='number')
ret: 400 V
